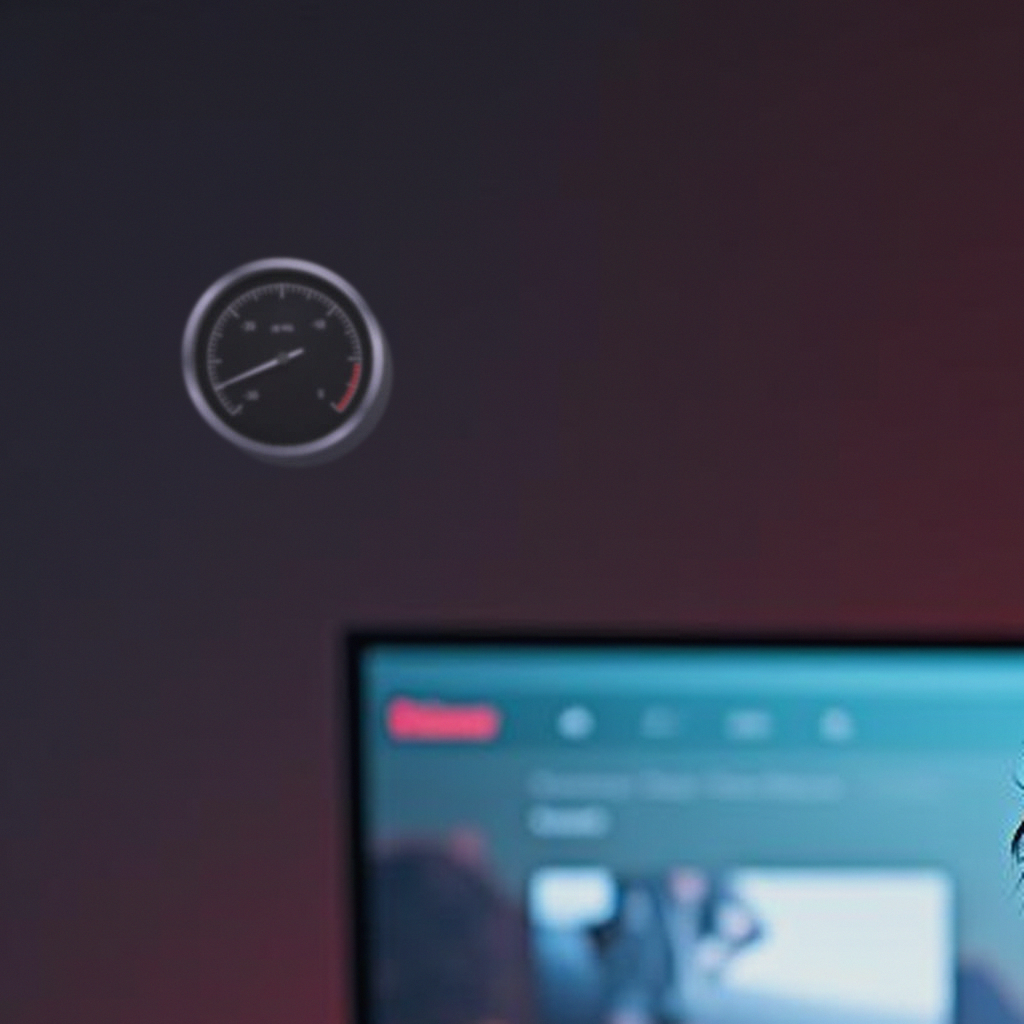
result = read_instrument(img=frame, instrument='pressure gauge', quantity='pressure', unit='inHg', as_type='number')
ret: -27.5 inHg
